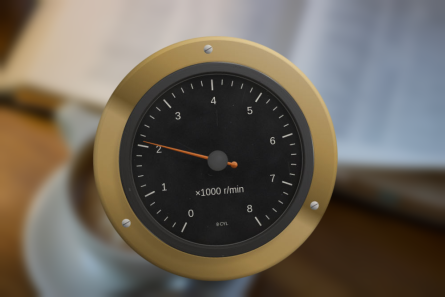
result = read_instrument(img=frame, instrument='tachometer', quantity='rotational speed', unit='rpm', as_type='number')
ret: 2100 rpm
